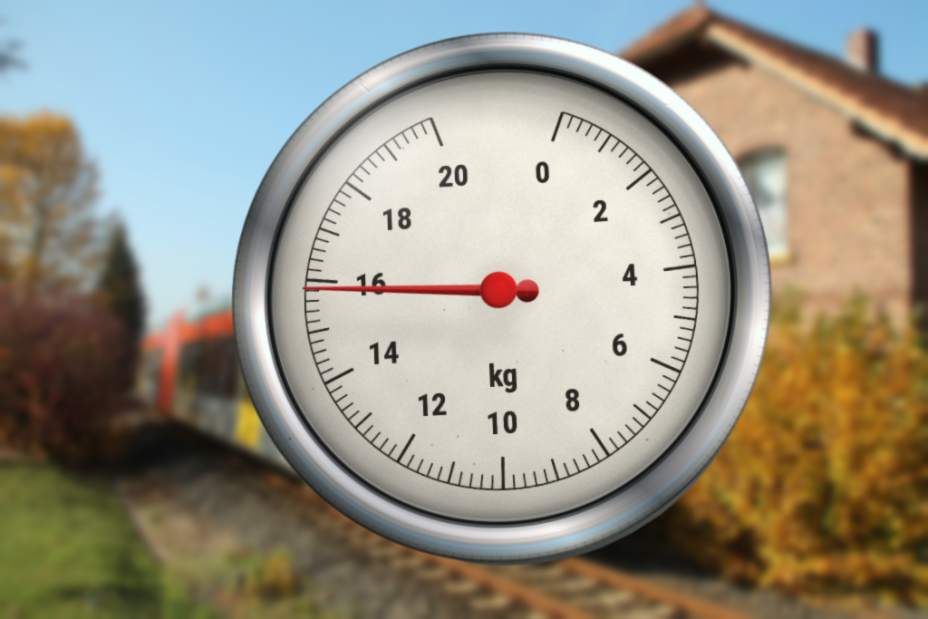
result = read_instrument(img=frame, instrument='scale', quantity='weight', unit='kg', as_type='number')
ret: 15.8 kg
